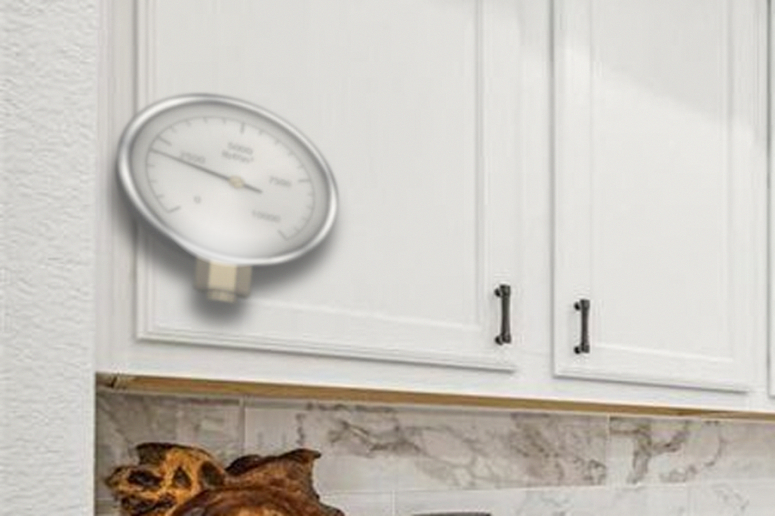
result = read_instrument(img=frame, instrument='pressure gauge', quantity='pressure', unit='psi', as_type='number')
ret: 2000 psi
